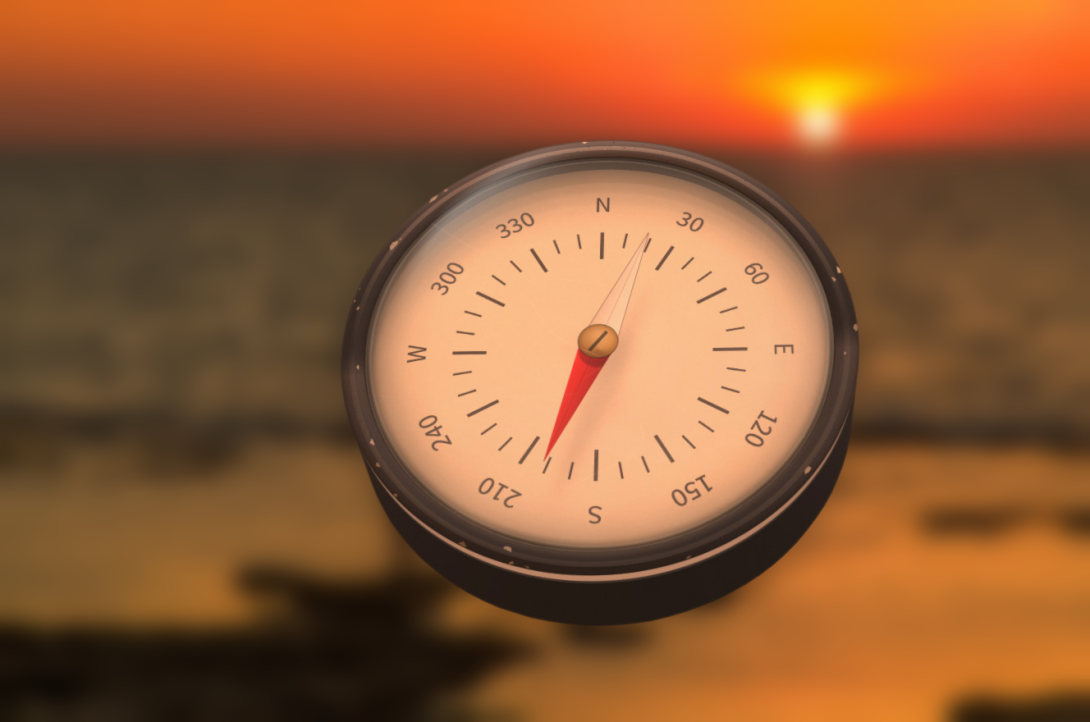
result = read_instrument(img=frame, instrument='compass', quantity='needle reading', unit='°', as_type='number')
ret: 200 °
